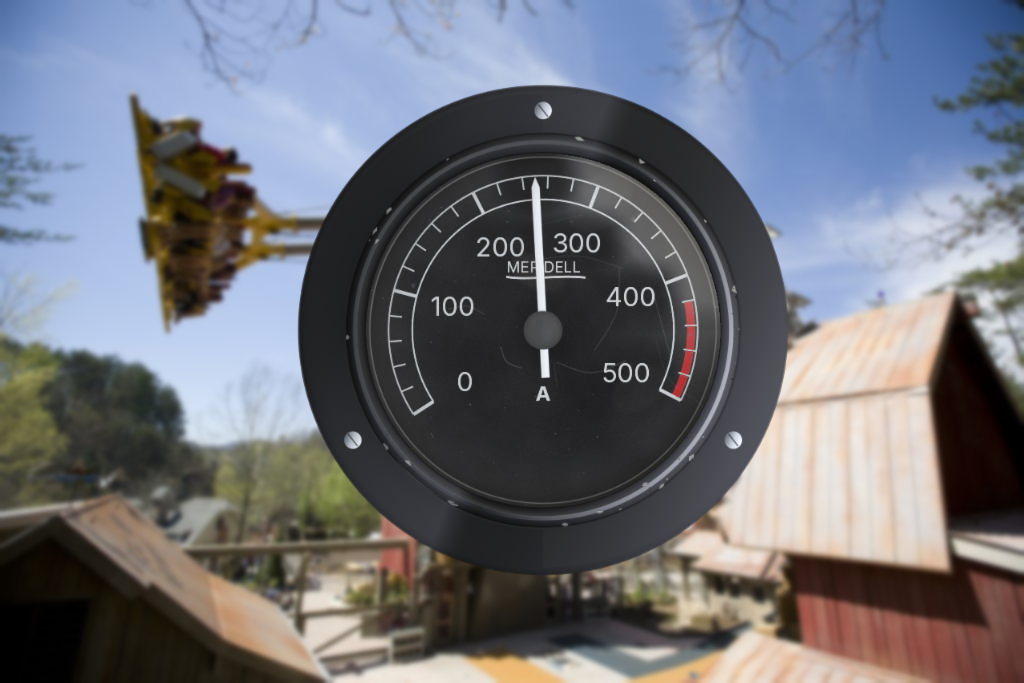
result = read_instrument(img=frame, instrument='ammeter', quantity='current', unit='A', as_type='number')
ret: 250 A
